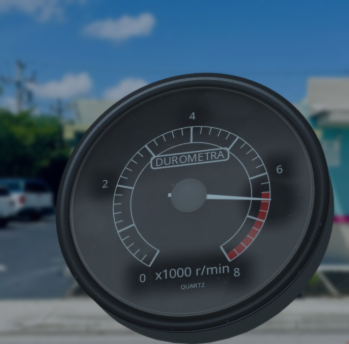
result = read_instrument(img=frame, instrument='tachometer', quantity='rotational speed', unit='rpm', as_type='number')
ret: 6600 rpm
